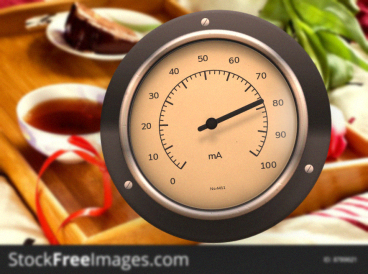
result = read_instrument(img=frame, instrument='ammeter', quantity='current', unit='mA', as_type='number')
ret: 78 mA
